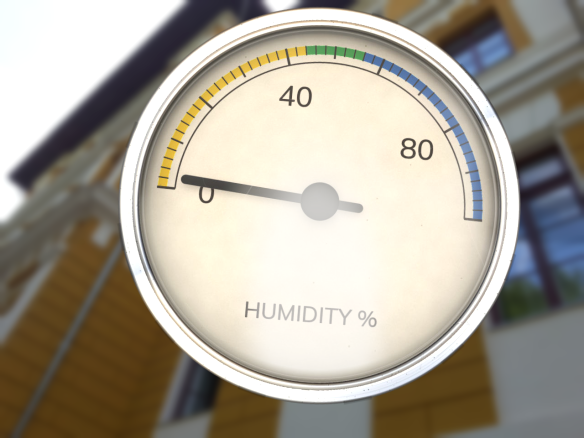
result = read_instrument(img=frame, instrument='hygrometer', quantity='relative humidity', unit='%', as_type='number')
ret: 2 %
